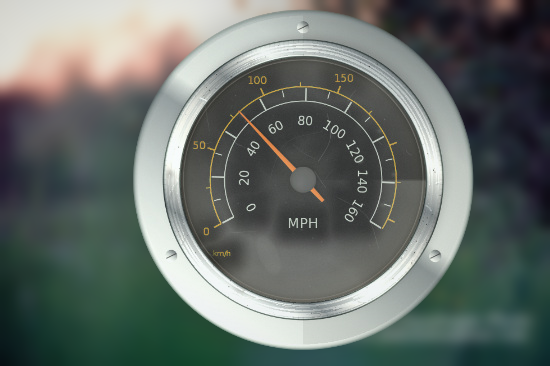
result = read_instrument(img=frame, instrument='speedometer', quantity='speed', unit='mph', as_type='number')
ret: 50 mph
